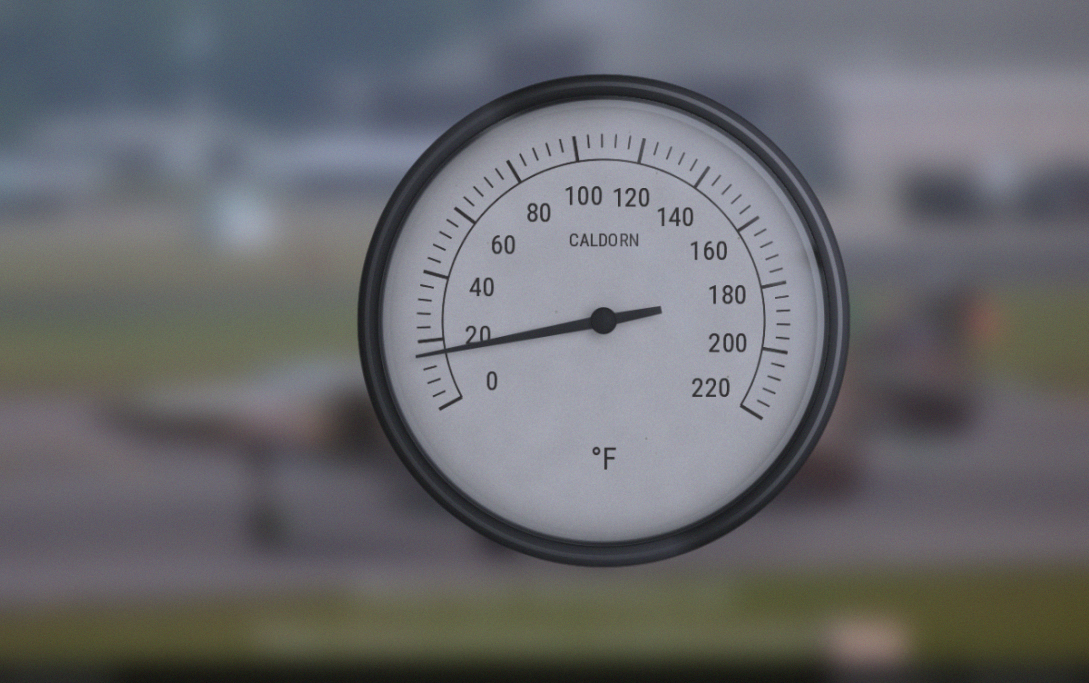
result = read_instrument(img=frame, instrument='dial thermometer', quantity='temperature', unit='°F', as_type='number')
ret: 16 °F
